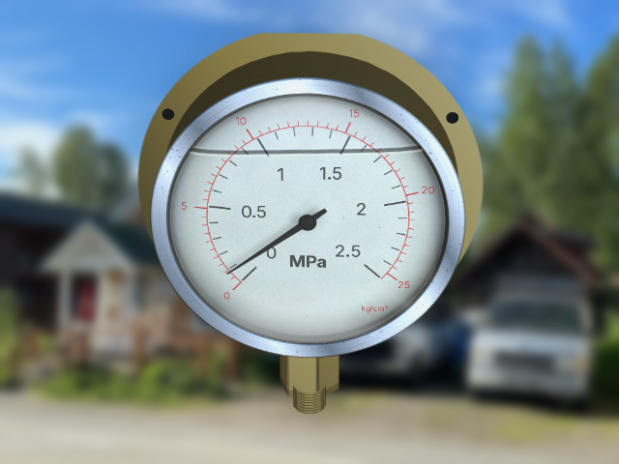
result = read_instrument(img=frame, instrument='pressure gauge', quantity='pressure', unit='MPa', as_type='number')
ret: 0.1 MPa
